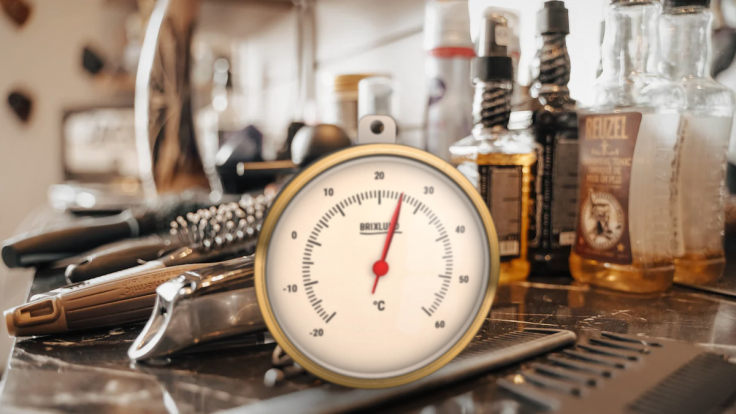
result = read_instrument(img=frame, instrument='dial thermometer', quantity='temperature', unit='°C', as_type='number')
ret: 25 °C
